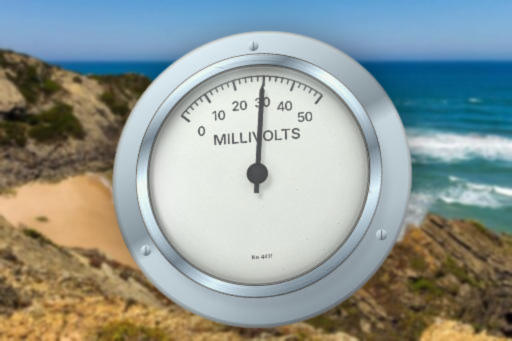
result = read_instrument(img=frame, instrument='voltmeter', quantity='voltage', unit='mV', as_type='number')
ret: 30 mV
